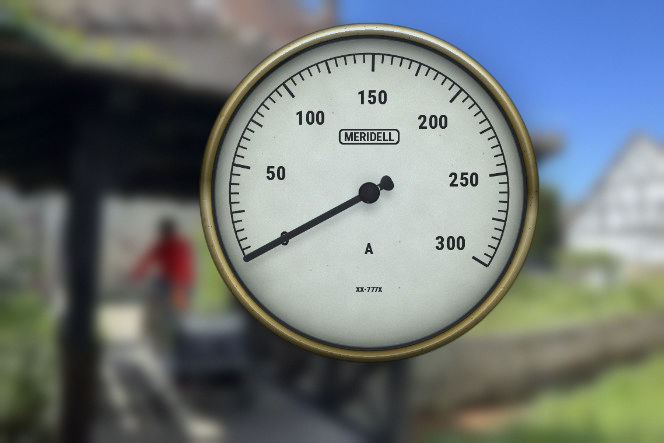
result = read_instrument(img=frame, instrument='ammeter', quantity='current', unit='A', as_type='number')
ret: 0 A
